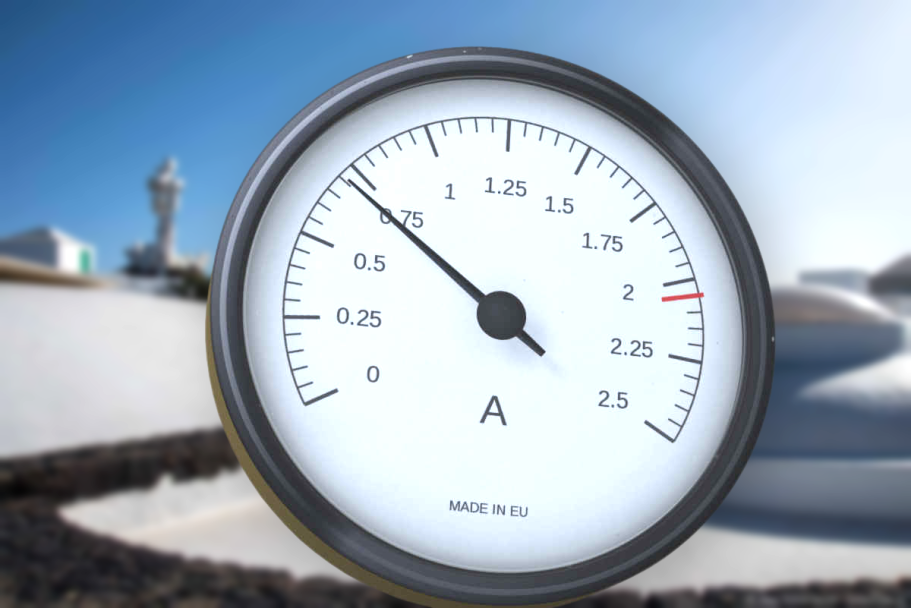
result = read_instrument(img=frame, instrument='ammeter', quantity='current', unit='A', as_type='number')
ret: 0.7 A
